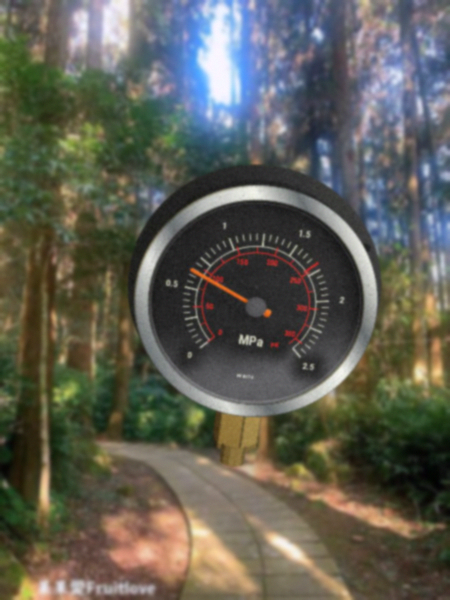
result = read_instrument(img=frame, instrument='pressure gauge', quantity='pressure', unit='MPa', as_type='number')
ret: 0.65 MPa
